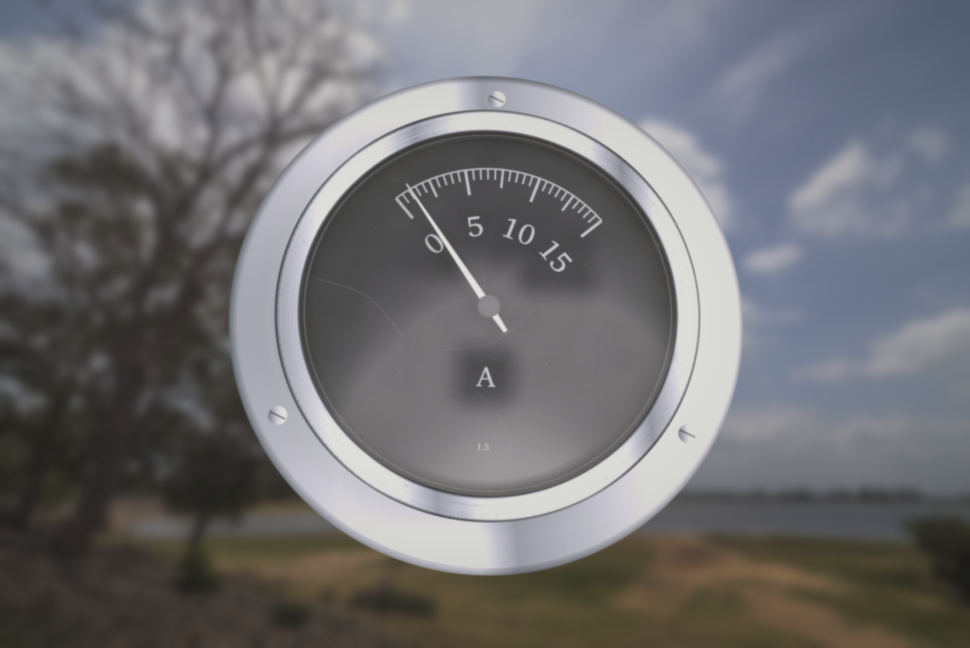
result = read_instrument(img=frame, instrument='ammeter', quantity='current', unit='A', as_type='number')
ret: 1 A
